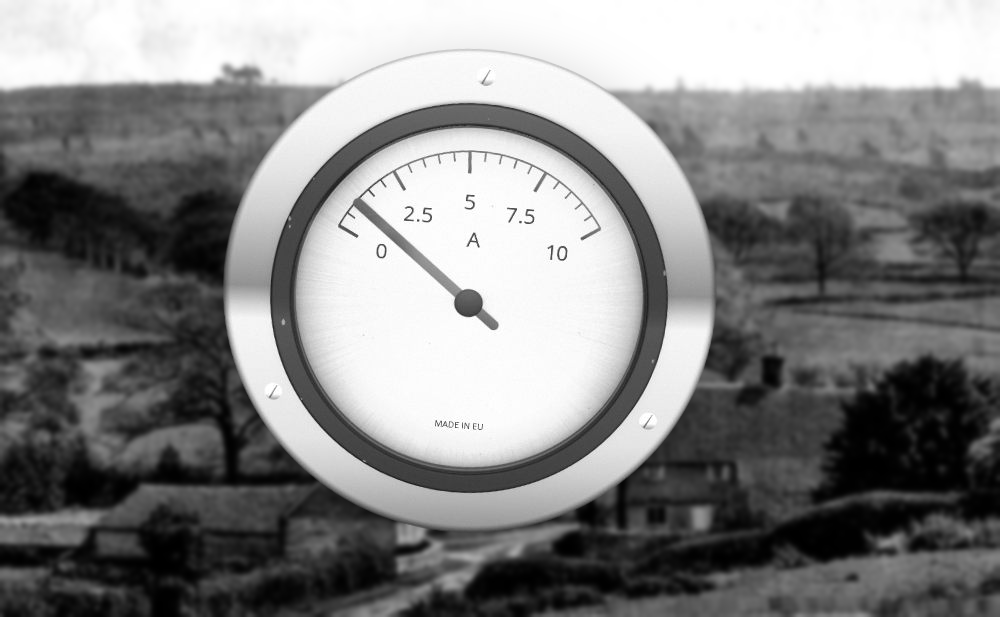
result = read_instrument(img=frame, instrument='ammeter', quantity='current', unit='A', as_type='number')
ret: 1 A
